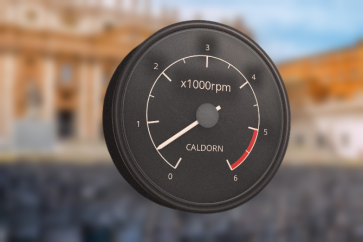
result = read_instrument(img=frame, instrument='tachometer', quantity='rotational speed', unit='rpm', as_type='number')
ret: 500 rpm
